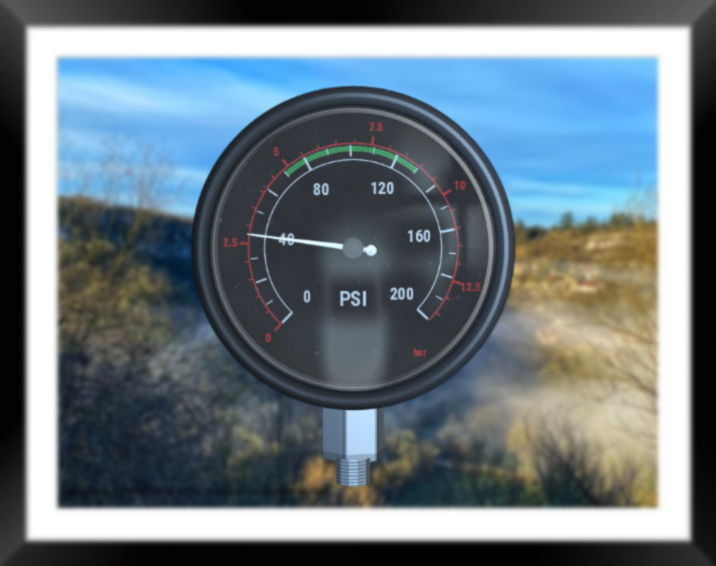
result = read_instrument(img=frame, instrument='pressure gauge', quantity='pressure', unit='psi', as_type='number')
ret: 40 psi
